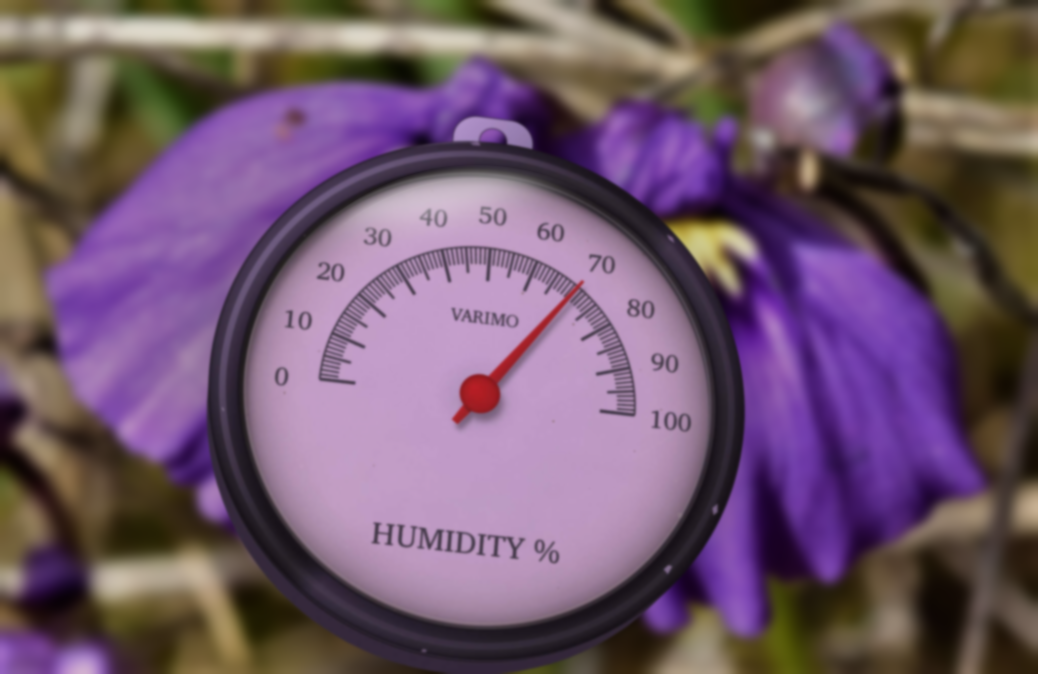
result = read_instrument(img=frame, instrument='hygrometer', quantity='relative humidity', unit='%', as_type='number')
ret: 70 %
